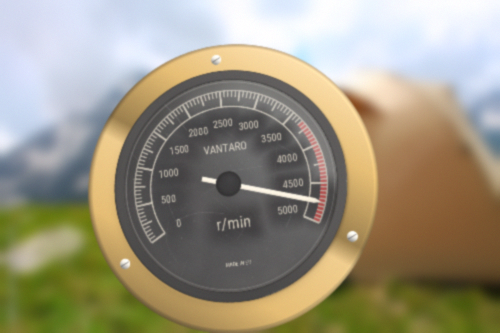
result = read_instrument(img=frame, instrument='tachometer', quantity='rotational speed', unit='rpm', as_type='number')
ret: 4750 rpm
